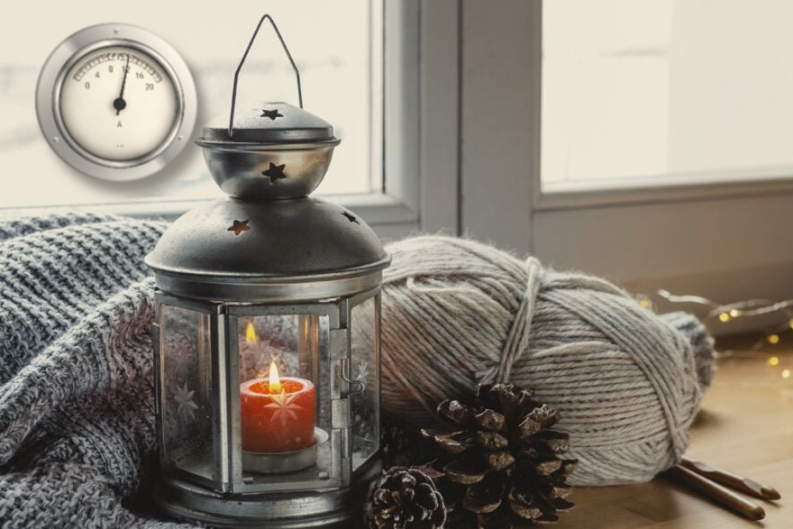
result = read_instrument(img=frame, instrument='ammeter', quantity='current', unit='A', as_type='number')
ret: 12 A
